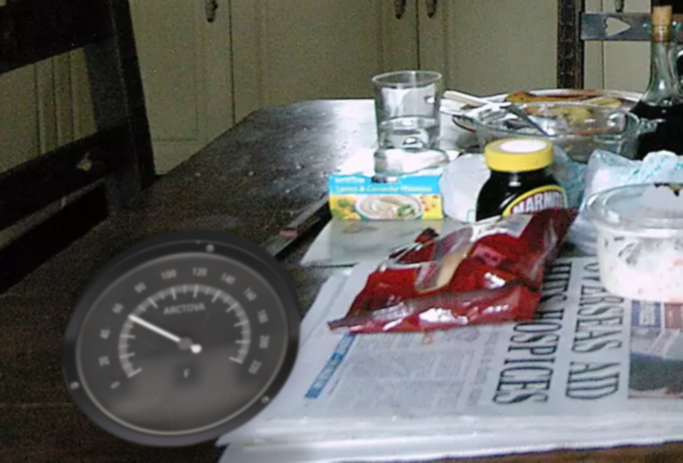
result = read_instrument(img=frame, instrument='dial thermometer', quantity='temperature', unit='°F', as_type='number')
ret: 60 °F
